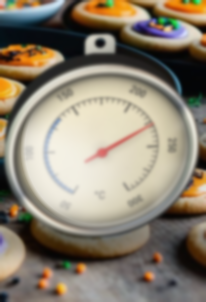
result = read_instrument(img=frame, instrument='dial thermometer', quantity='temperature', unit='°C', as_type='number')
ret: 225 °C
